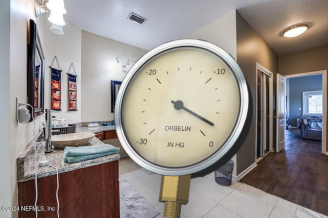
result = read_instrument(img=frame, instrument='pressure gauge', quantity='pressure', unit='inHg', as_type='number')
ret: -2 inHg
